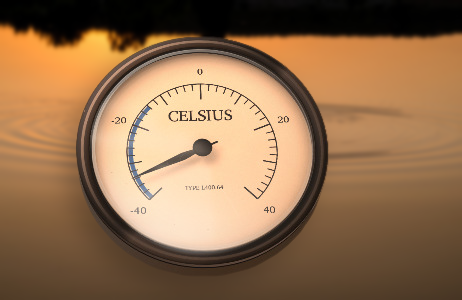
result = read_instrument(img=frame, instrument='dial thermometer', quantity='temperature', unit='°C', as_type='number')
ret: -34 °C
